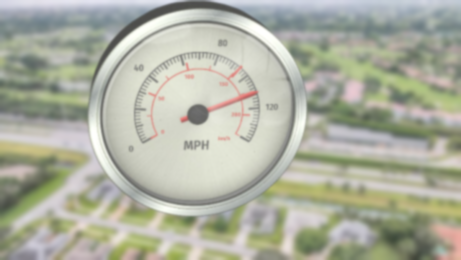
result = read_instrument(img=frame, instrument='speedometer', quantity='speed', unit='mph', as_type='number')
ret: 110 mph
